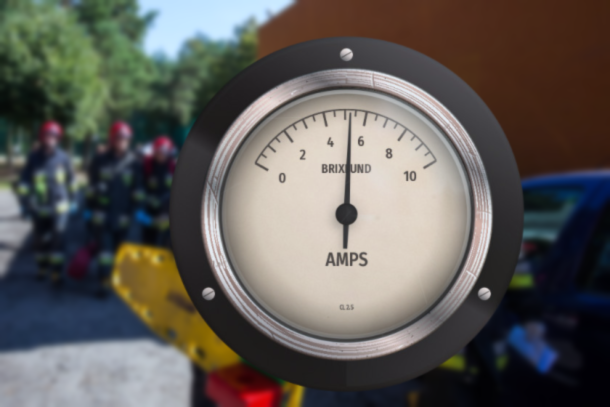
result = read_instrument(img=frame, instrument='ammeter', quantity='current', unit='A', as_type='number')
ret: 5.25 A
